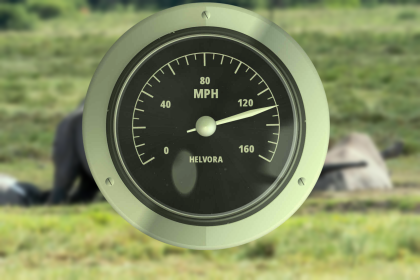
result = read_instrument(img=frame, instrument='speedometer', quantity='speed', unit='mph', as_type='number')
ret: 130 mph
